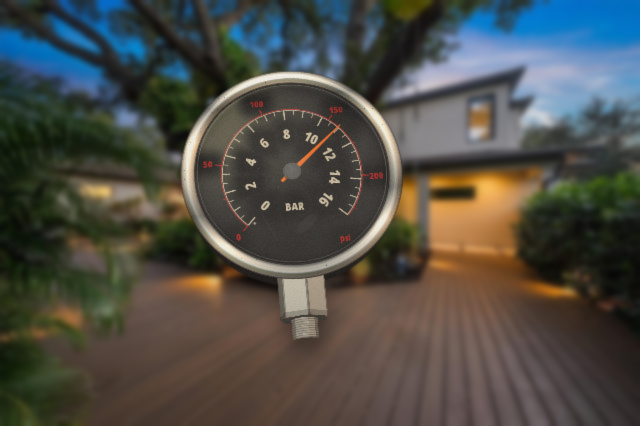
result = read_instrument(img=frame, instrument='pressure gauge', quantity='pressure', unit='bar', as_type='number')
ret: 11 bar
